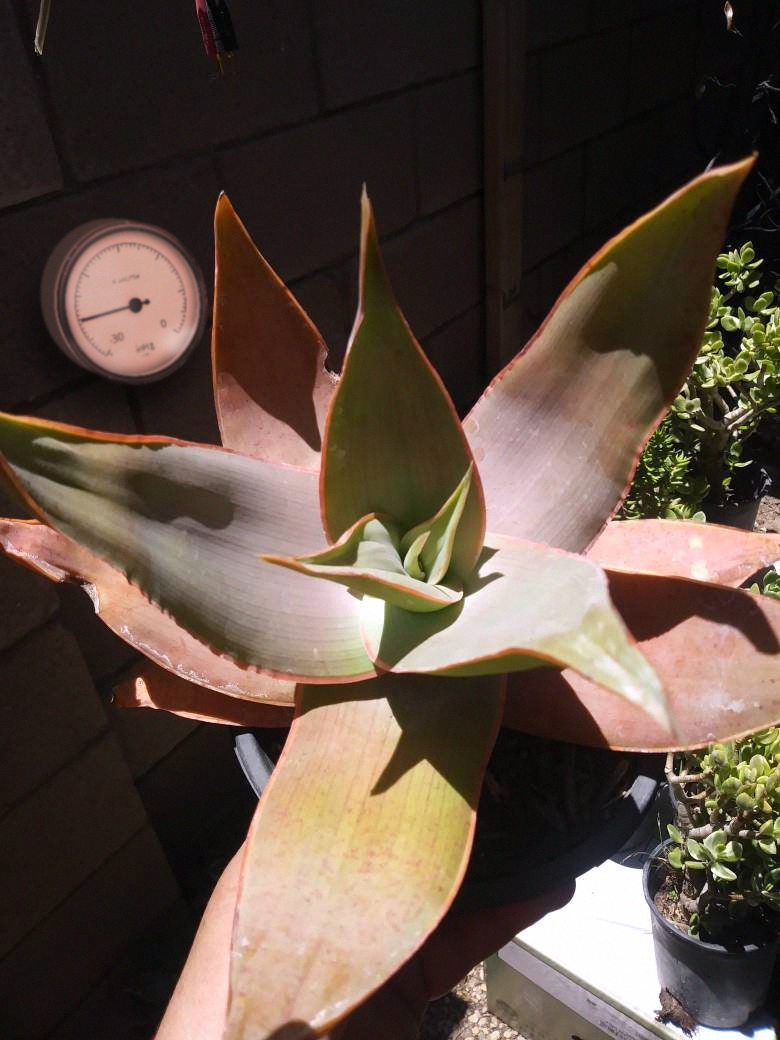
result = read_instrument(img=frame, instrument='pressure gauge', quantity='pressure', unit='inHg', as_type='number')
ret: -25 inHg
